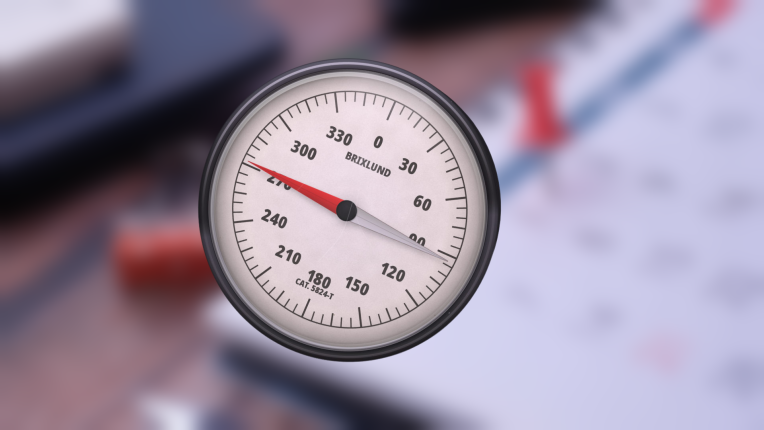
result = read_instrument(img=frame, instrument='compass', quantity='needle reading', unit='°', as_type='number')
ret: 272.5 °
